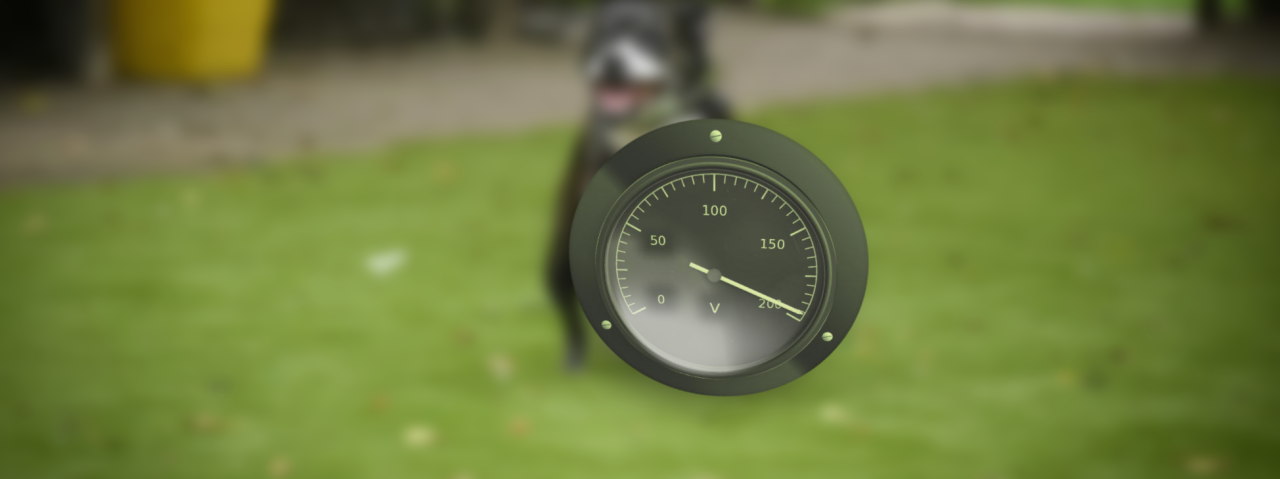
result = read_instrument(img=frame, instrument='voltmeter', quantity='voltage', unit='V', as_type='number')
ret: 195 V
